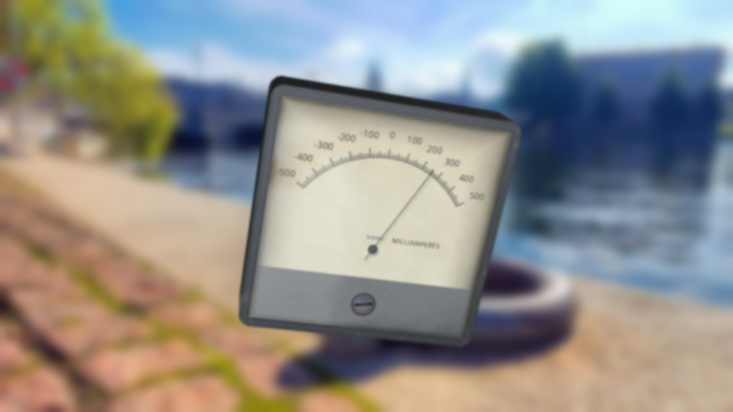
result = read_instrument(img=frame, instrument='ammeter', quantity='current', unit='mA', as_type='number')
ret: 250 mA
